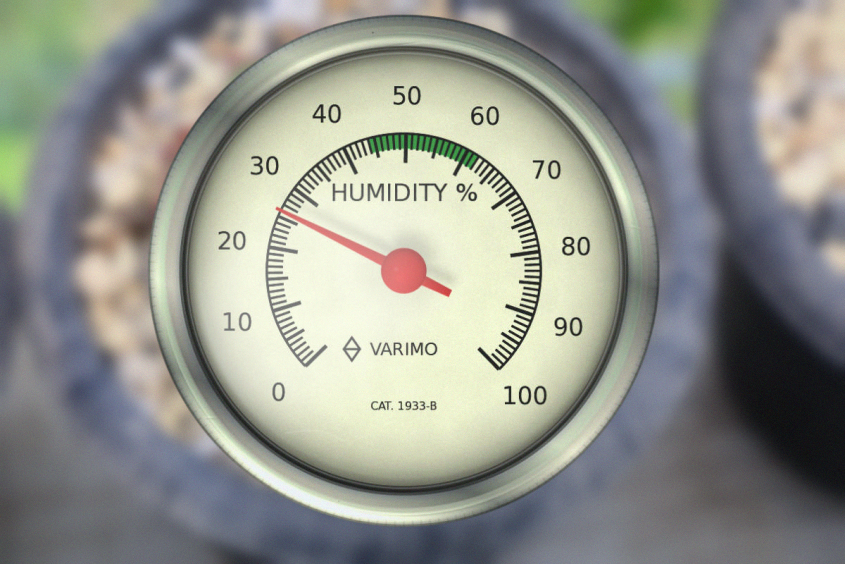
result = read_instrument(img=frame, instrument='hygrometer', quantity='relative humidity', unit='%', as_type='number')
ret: 26 %
